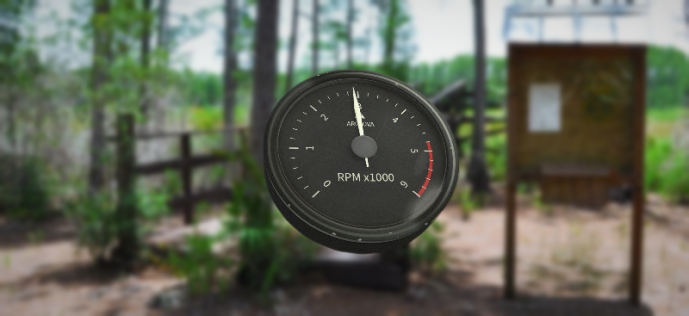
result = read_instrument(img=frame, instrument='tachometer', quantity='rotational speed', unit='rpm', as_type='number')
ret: 2900 rpm
